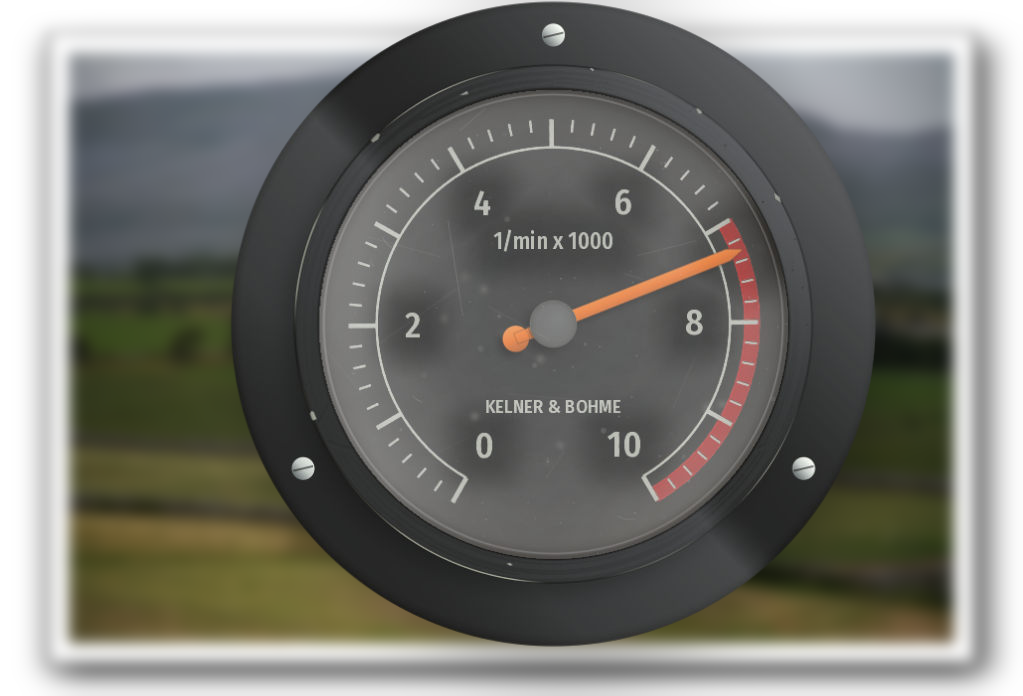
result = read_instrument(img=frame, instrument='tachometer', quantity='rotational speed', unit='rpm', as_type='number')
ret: 7300 rpm
